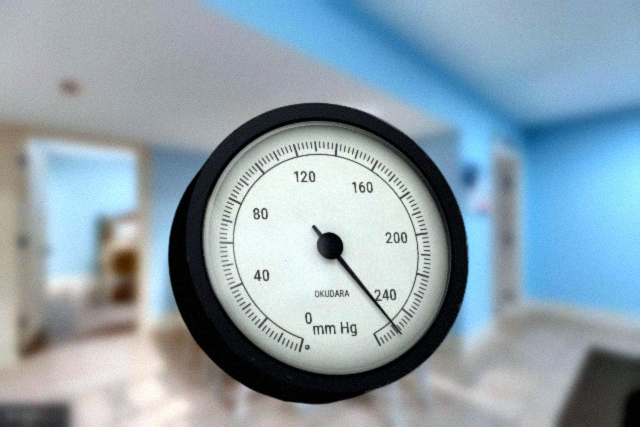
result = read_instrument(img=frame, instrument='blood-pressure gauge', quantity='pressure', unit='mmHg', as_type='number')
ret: 250 mmHg
